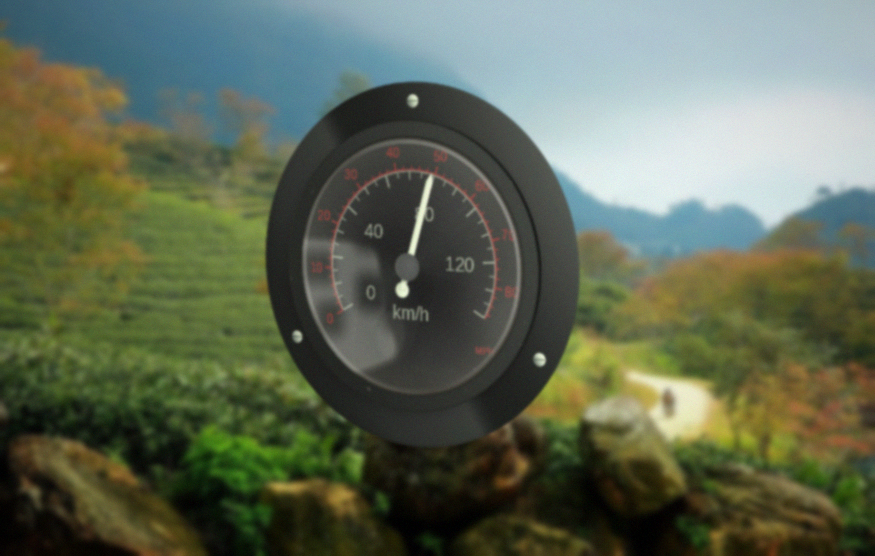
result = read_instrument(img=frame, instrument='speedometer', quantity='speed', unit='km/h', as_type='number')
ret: 80 km/h
